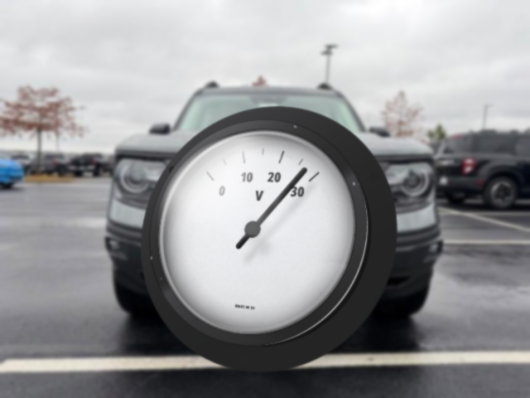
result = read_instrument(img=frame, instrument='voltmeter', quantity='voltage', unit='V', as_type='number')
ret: 27.5 V
